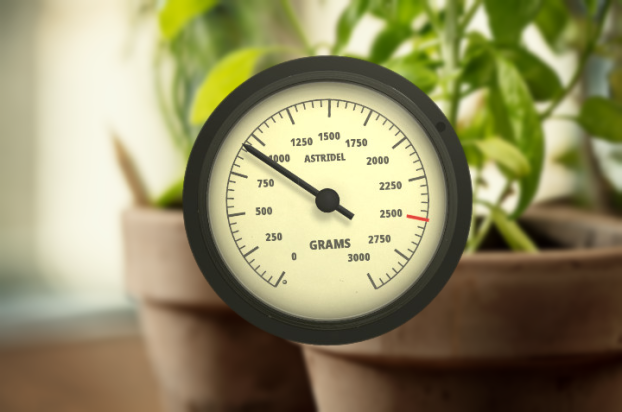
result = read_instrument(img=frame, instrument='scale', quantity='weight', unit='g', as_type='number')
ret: 925 g
